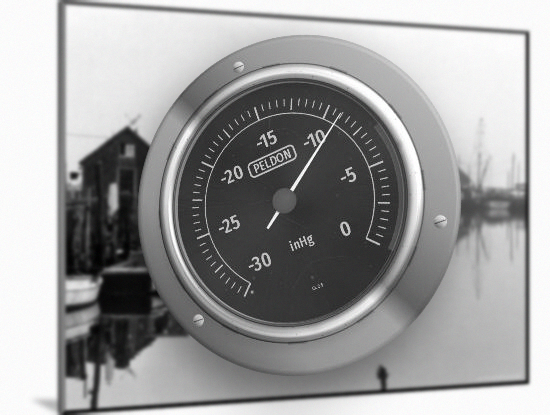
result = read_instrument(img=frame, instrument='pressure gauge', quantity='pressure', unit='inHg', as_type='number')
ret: -9 inHg
